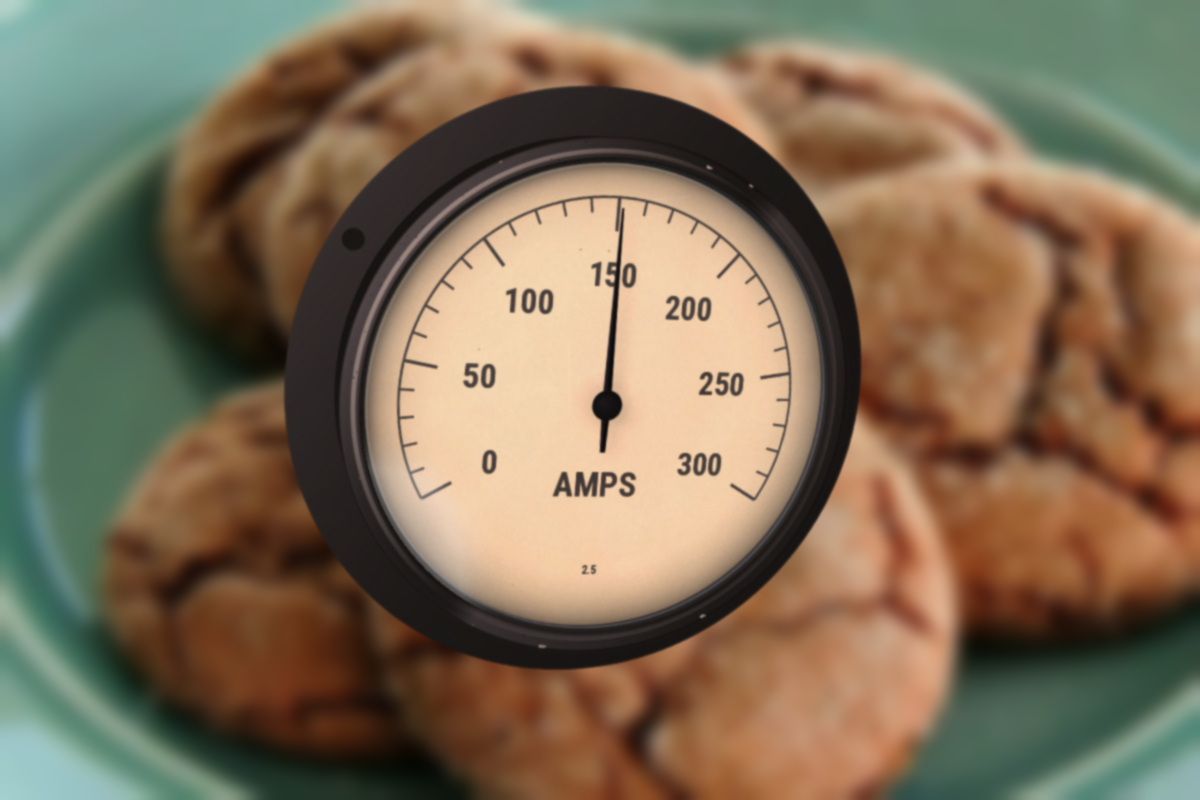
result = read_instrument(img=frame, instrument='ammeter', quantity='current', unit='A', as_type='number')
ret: 150 A
